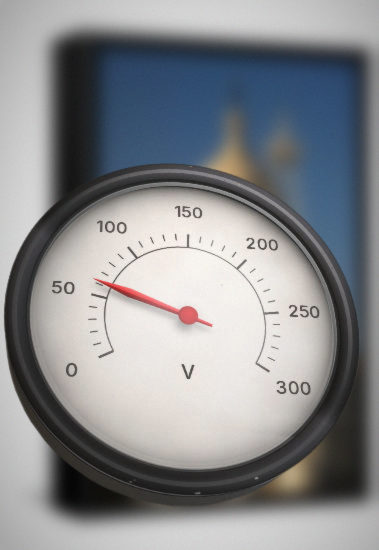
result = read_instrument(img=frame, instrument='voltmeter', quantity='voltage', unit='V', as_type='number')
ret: 60 V
